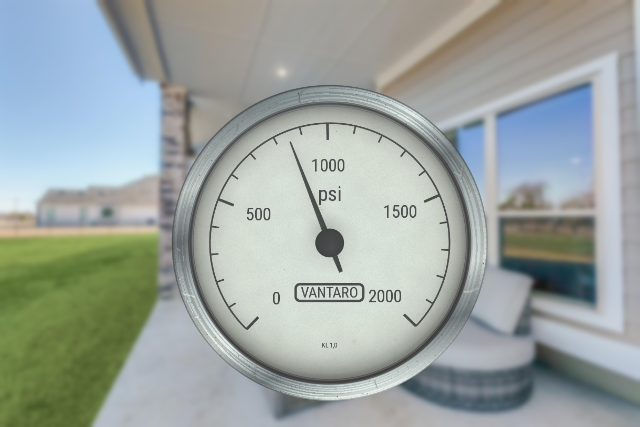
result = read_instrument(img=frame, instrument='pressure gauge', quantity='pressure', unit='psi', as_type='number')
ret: 850 psi
